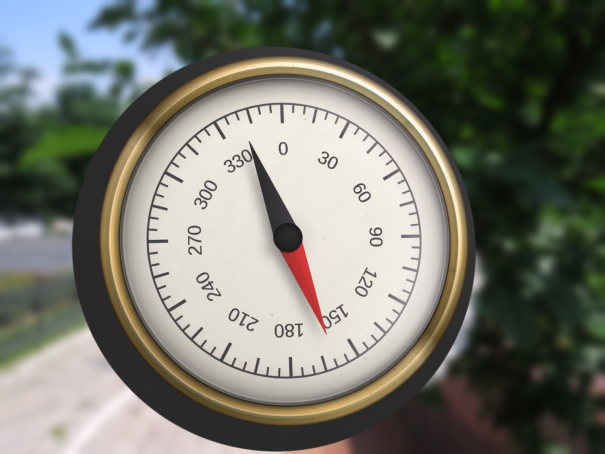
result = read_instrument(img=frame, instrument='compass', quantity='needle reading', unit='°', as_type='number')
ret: 160 °
